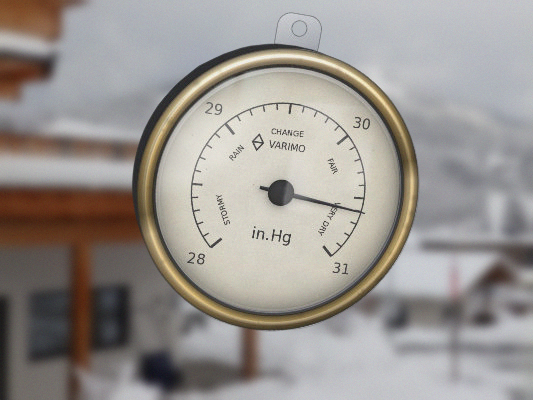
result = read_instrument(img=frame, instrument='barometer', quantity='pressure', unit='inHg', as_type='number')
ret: 30.6 inHg
